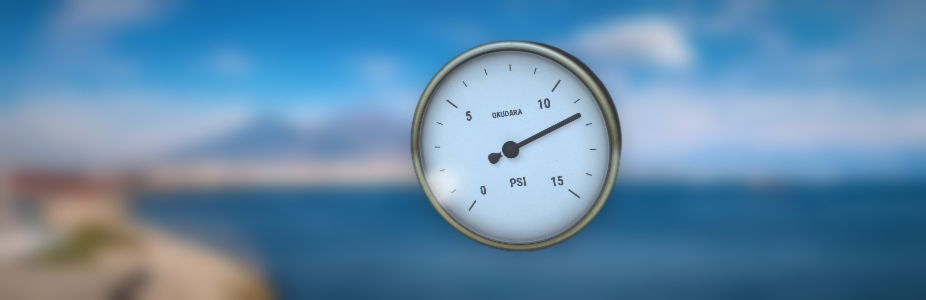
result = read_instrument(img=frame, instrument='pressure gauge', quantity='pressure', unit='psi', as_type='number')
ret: 11.5 psi
